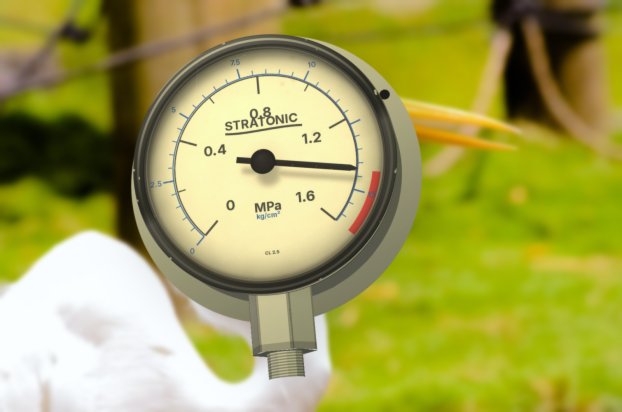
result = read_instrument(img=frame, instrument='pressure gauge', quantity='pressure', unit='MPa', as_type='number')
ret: 1.4 MPa
